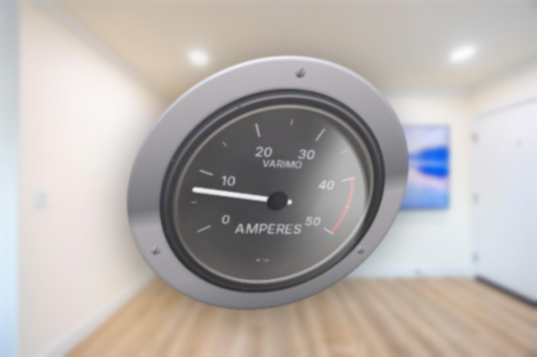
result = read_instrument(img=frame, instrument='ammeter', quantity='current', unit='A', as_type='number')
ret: 7.5 A
